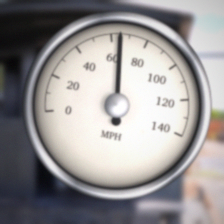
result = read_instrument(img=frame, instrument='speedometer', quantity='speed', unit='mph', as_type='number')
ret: 65 mph
